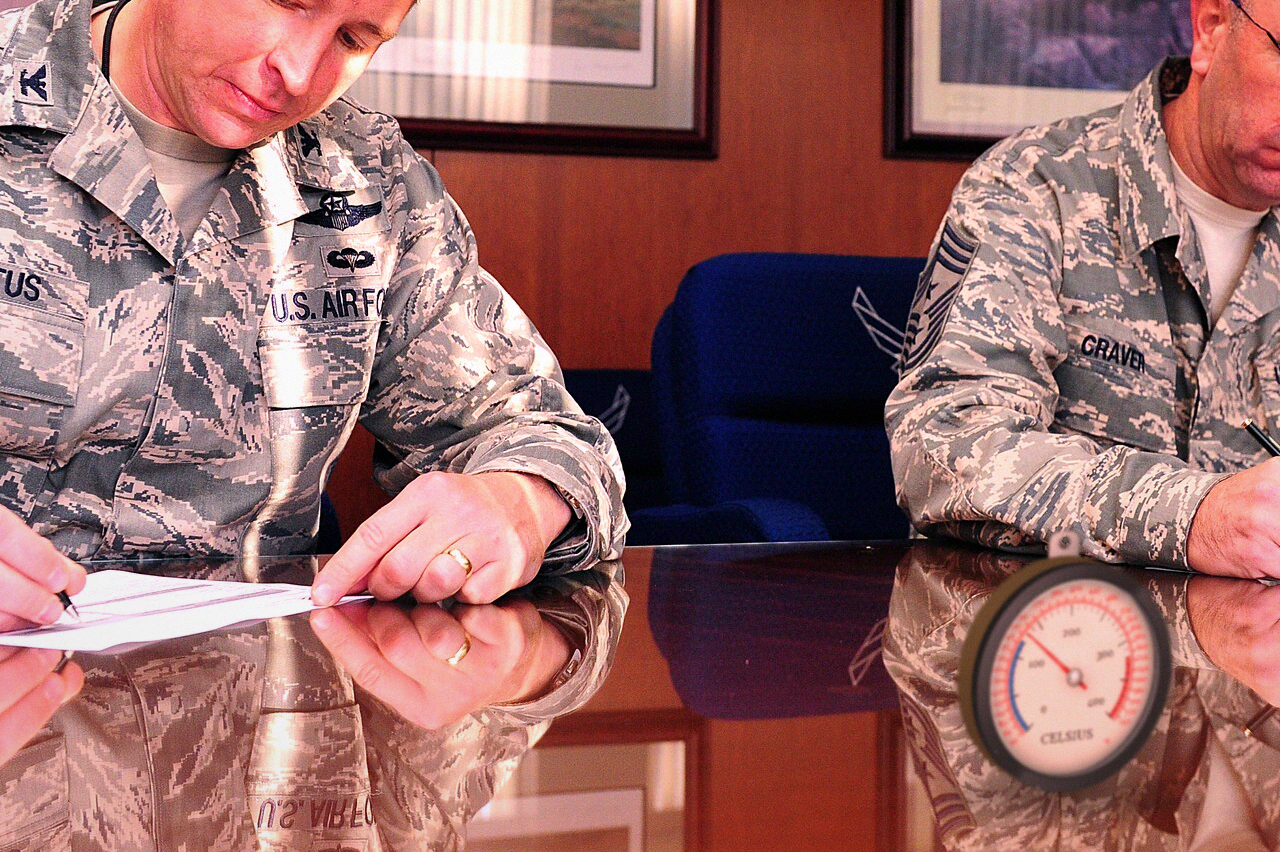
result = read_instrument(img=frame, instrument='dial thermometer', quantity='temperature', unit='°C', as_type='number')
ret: 130 °C
